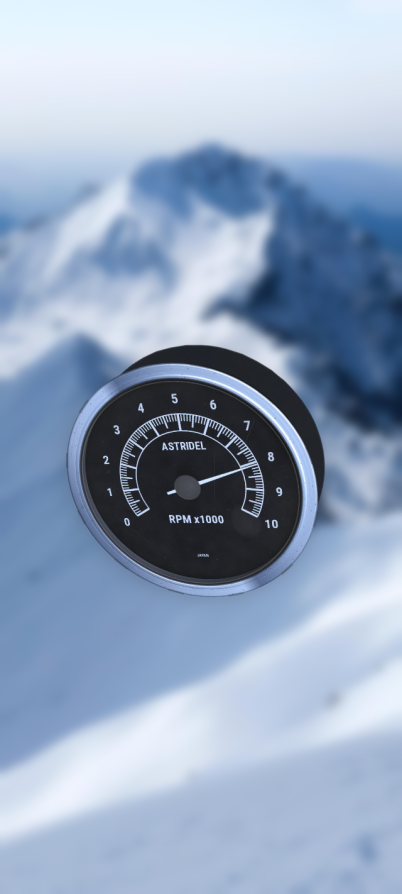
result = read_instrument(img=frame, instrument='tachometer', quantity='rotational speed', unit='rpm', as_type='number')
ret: 8000 rpm
